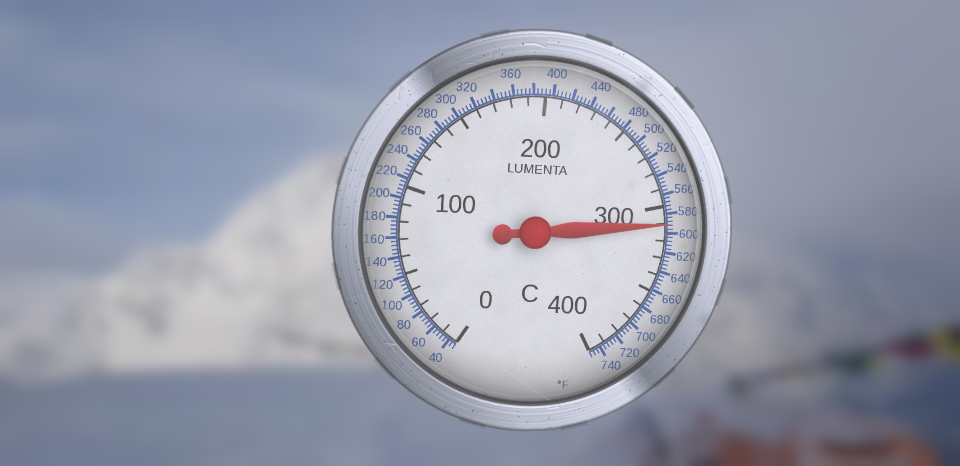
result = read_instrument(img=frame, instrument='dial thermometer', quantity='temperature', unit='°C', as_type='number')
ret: 310 °C
